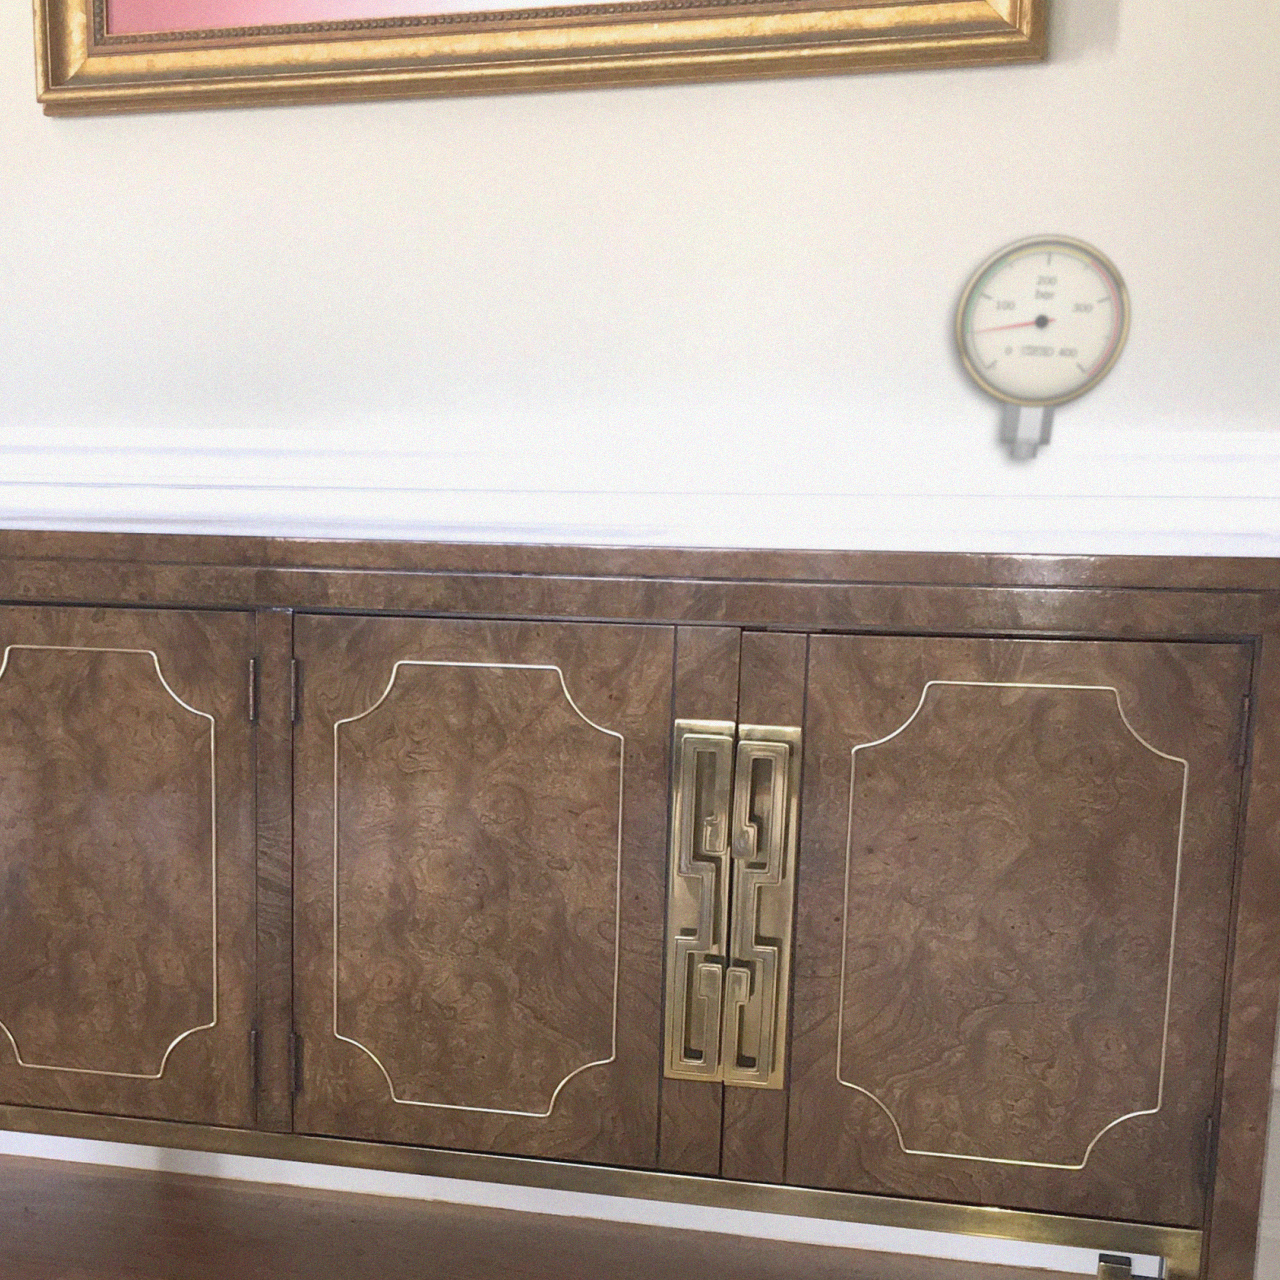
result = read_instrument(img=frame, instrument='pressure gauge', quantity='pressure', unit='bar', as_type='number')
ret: 50 bar
